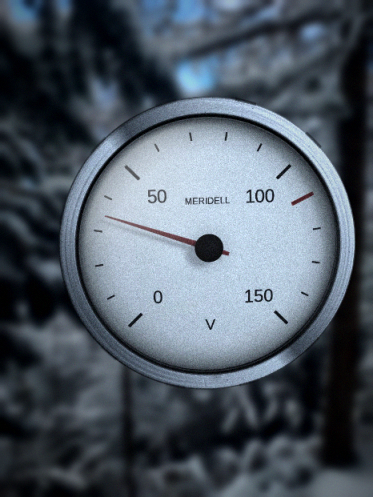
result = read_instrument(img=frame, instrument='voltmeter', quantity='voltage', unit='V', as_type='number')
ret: 35 V
